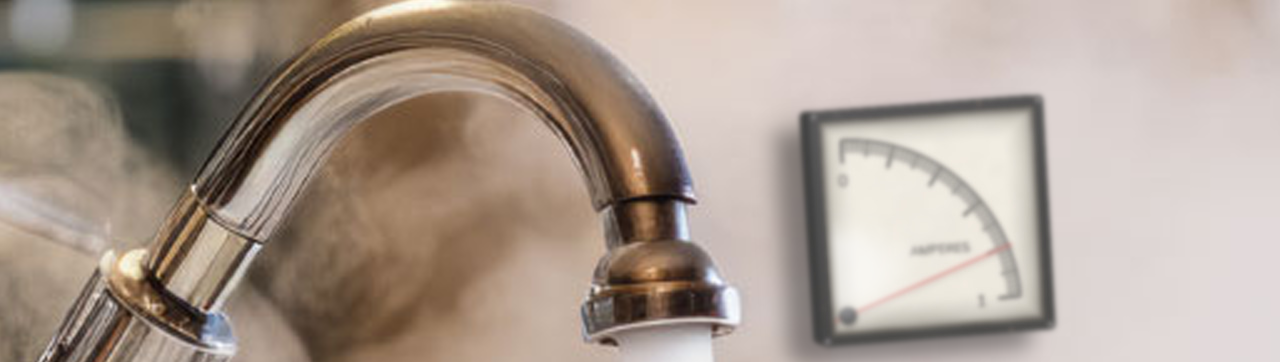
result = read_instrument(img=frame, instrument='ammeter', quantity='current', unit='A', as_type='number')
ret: 0.8 A
